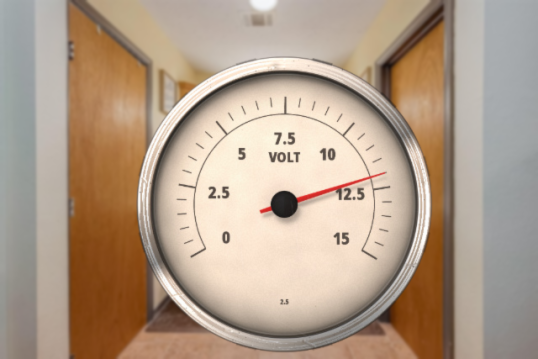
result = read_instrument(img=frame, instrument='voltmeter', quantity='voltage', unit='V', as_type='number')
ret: 12 V
